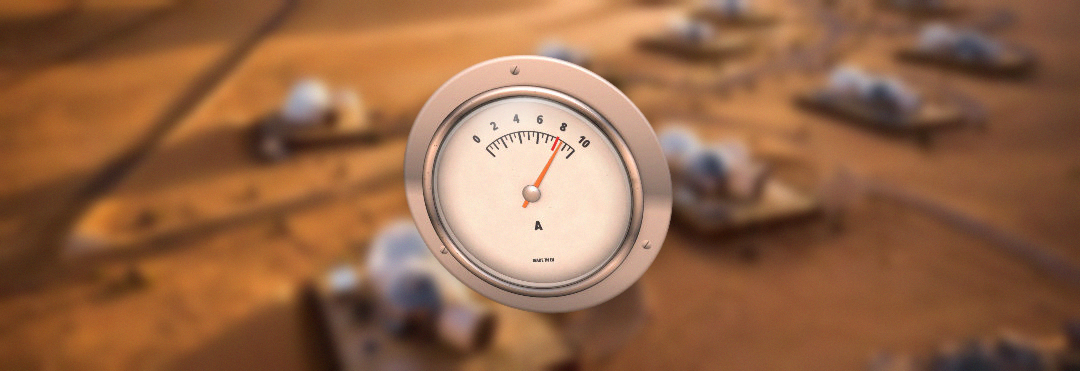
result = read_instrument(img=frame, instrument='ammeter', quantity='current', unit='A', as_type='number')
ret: 8.5 A
